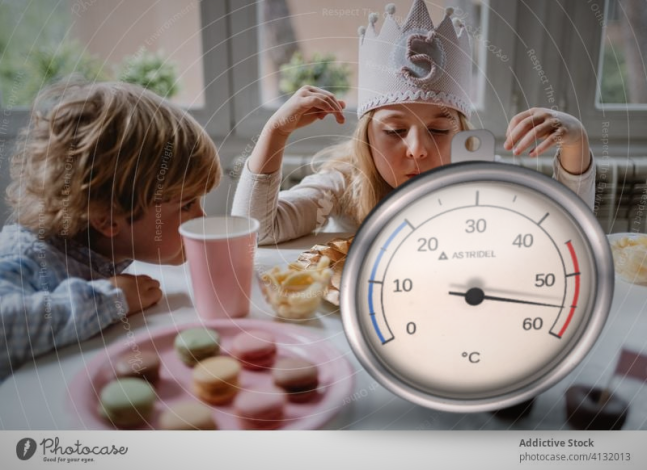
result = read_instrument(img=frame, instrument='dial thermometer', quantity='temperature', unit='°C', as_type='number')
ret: 55 °C
